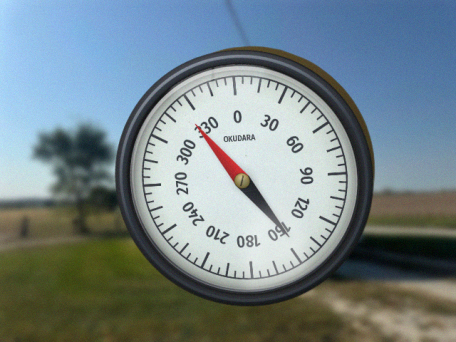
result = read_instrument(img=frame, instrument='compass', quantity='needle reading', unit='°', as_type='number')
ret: 325 °
